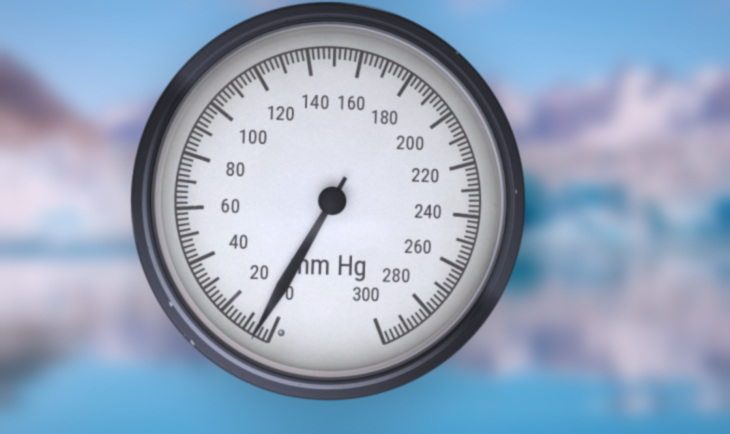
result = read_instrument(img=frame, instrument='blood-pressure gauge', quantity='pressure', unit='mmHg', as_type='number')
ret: 6 mmHg
